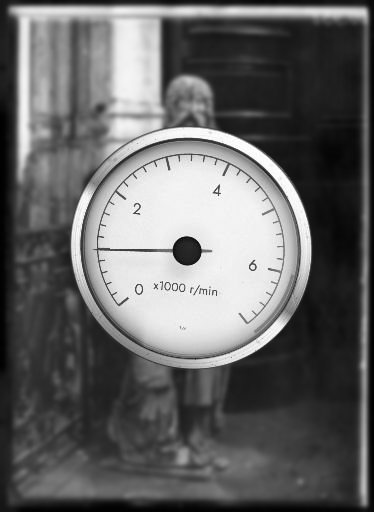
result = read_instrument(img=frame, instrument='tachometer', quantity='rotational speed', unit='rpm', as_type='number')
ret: 1000 rpm
